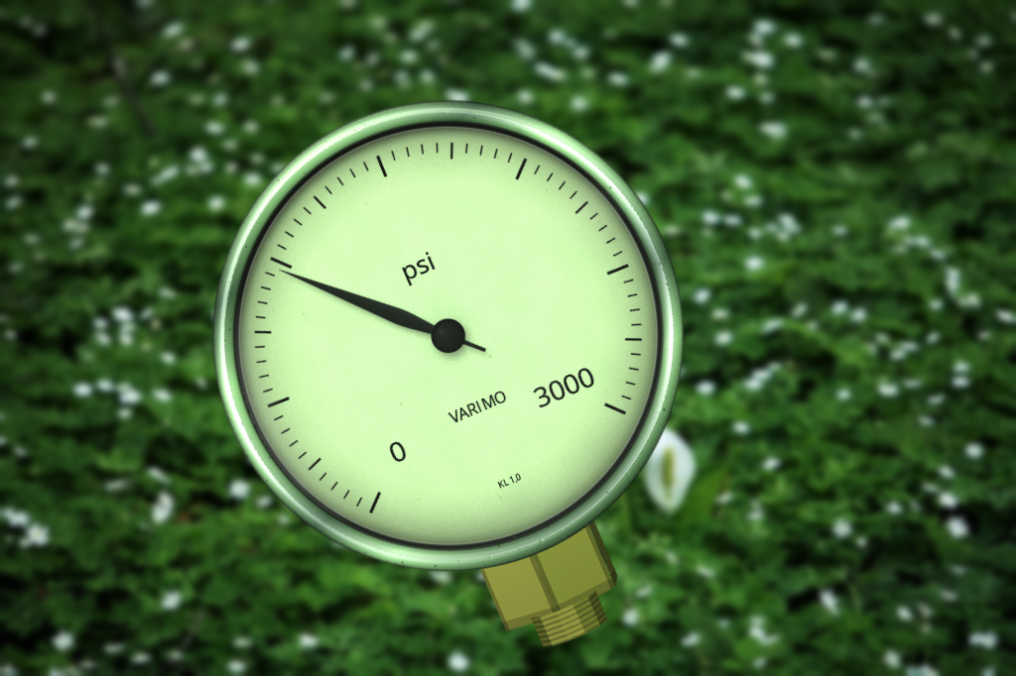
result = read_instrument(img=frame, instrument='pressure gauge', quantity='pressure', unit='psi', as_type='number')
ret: 975 psi
